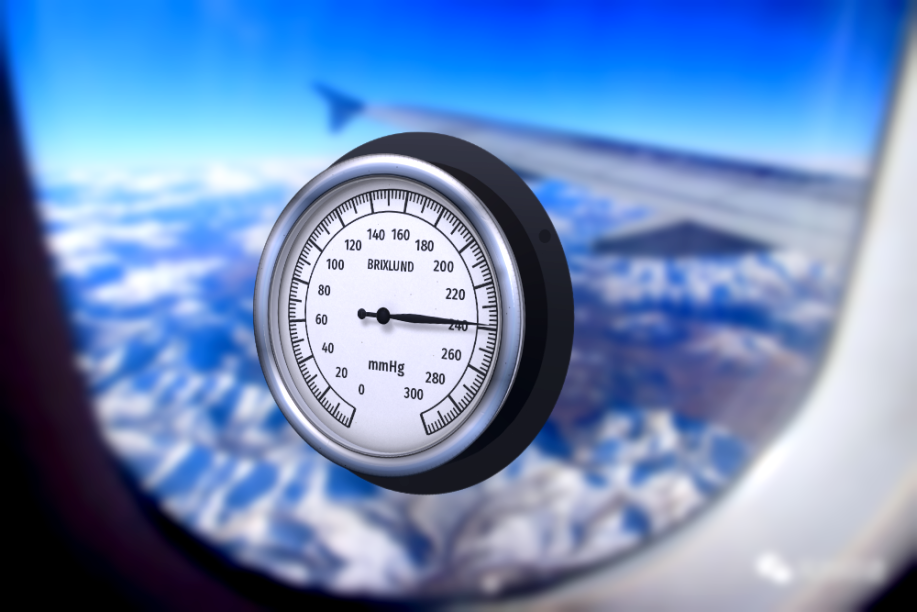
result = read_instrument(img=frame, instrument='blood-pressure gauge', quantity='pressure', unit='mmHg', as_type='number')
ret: 238 mmHg
